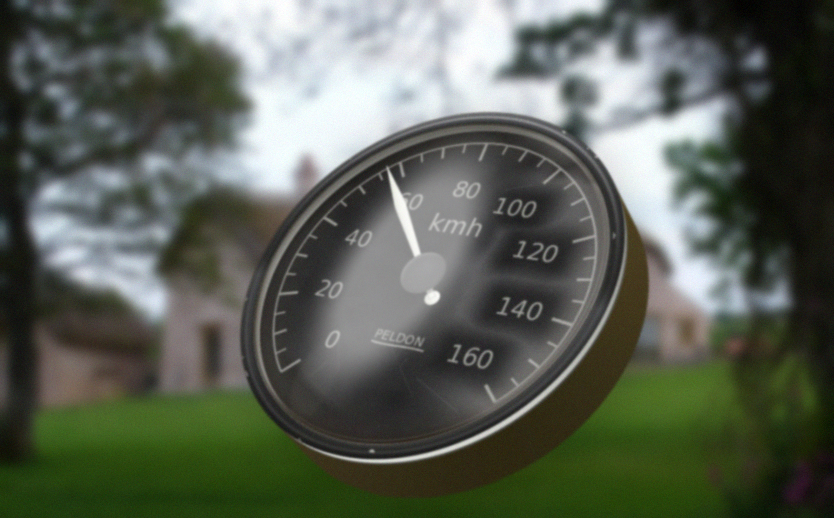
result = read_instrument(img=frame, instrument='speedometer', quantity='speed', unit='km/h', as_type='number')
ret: 57.5 km/h
